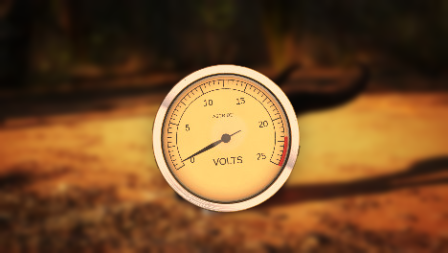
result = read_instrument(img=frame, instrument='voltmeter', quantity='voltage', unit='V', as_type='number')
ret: 0.5 V
